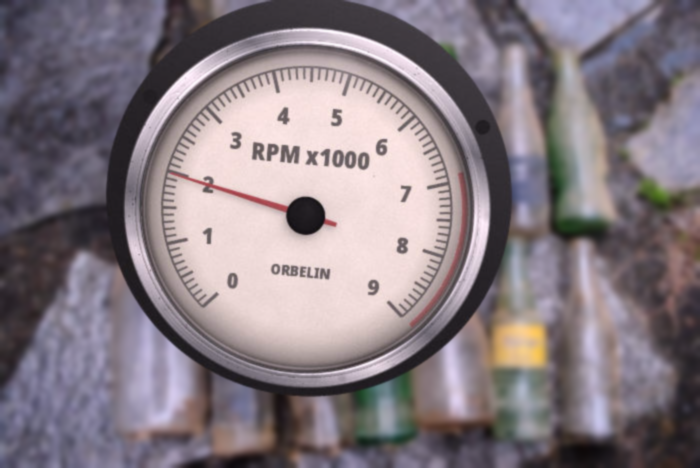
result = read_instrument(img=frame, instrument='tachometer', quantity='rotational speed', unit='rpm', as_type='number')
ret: 2000 rpm
